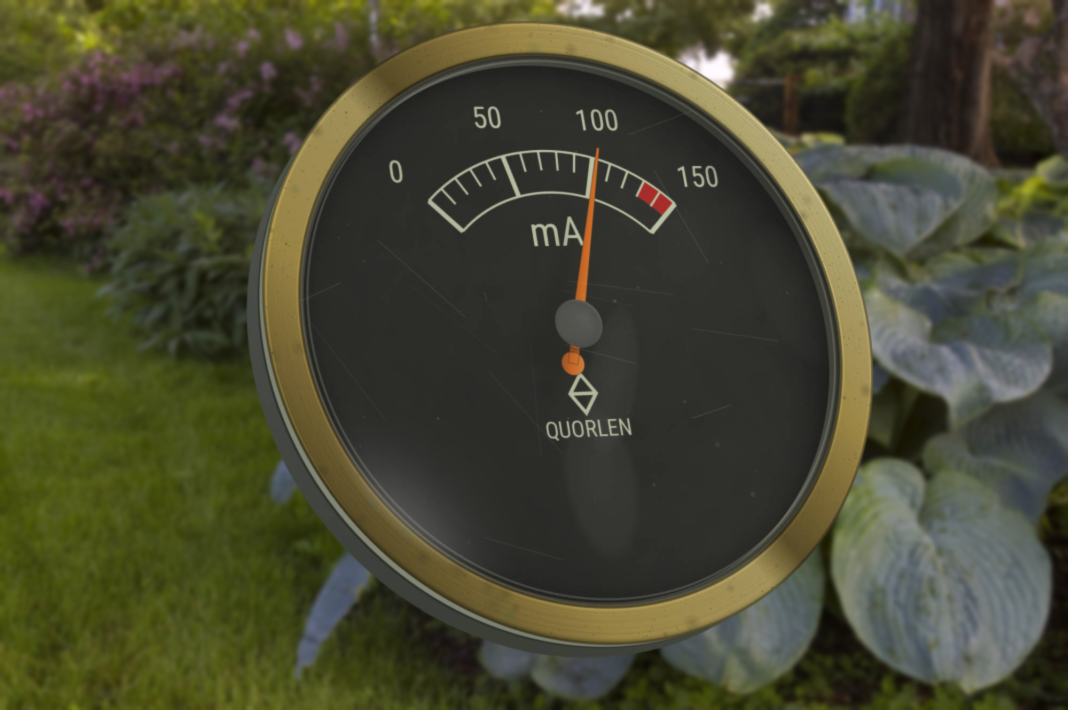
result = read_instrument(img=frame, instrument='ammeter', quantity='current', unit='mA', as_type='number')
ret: 100 mA
